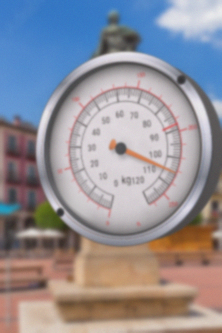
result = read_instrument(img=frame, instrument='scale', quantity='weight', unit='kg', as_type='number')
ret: 105 kg
